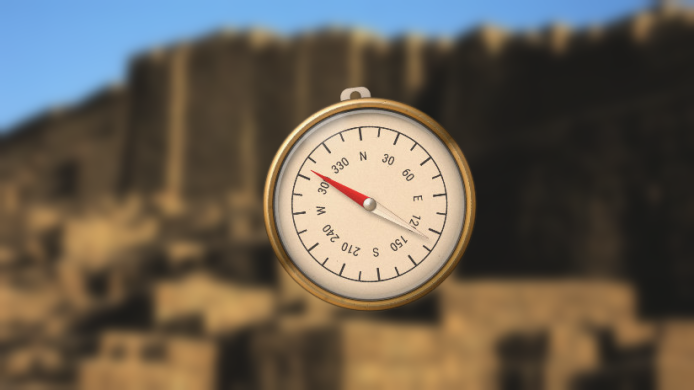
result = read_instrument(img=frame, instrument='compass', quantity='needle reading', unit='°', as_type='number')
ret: 307.5 °
